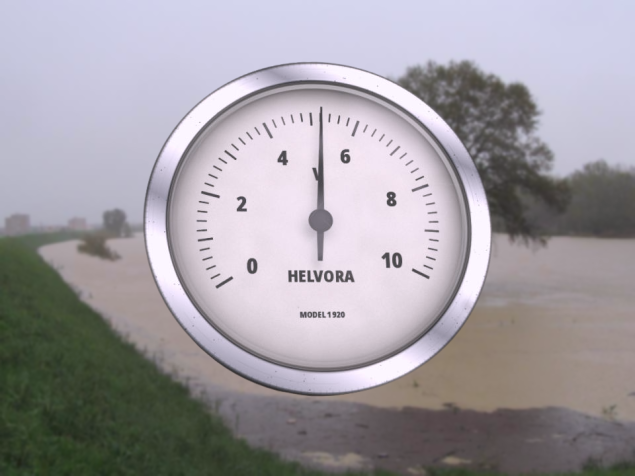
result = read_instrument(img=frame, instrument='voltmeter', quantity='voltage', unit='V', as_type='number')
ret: 5.2 V
